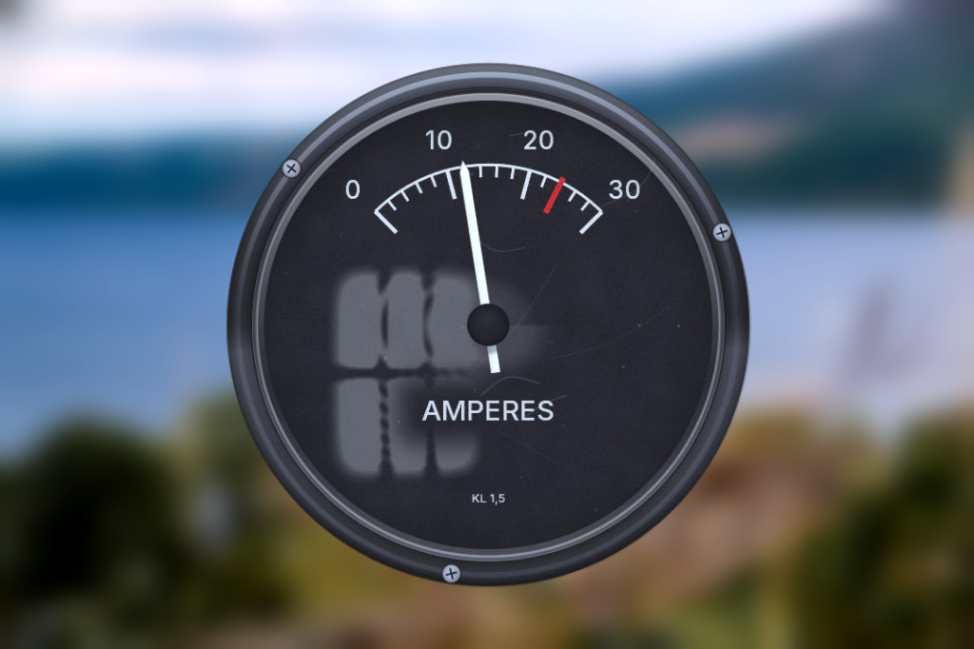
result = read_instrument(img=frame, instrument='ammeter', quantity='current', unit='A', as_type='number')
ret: 12 A
